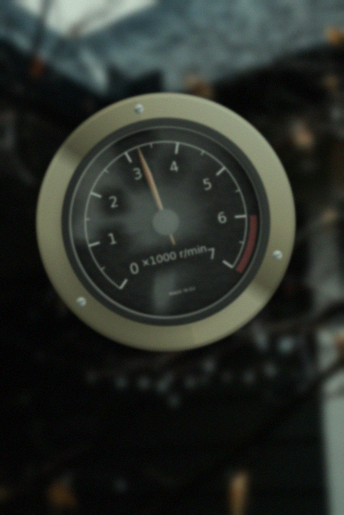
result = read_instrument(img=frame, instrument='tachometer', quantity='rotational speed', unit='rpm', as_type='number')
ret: 3250 rpm
